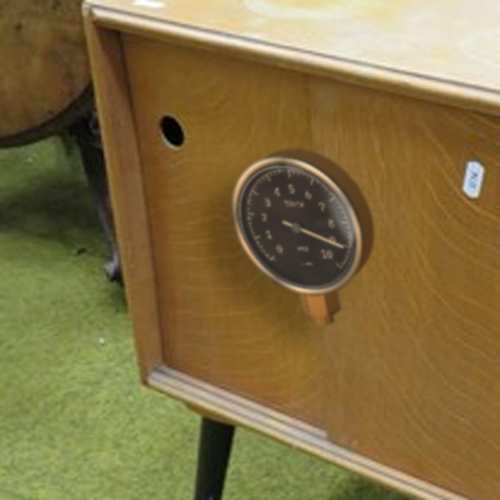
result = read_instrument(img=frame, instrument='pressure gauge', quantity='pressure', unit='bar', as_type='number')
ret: 9 bar
